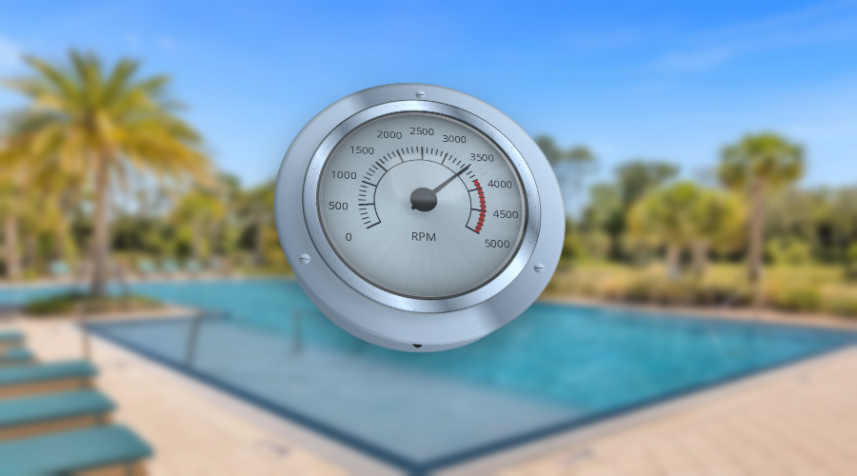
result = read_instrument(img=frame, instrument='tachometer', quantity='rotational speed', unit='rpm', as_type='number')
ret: 3500 rpm
